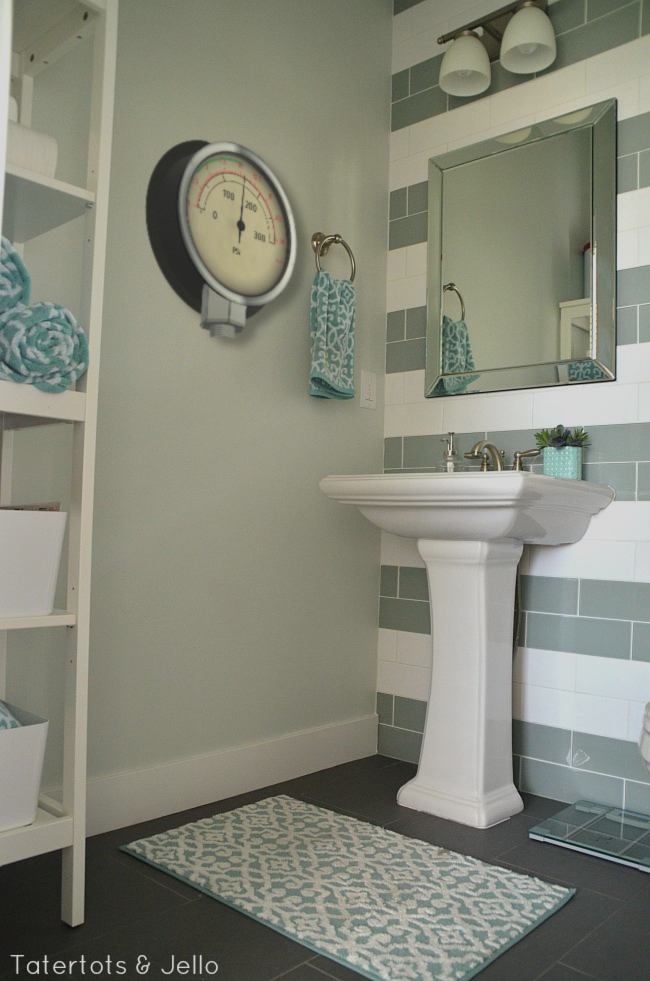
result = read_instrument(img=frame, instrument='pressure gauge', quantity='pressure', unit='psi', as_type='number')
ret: 150 psi
